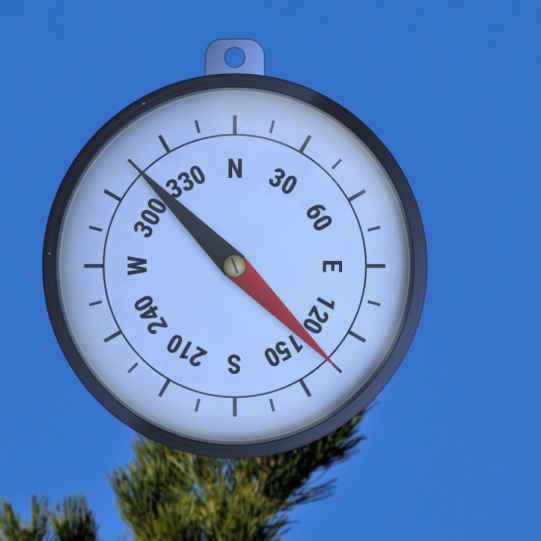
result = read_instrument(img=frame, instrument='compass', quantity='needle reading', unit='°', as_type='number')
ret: 135 °
